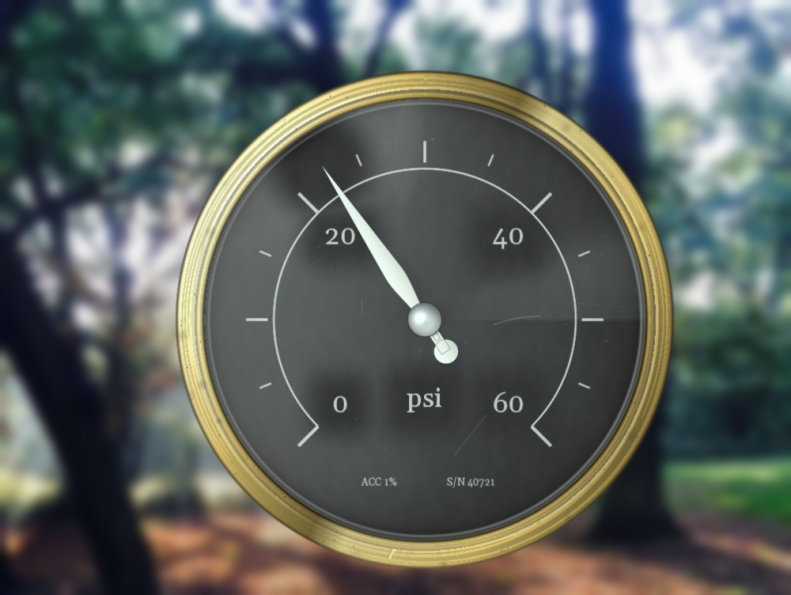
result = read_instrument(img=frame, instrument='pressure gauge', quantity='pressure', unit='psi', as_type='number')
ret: 22.5 psi
